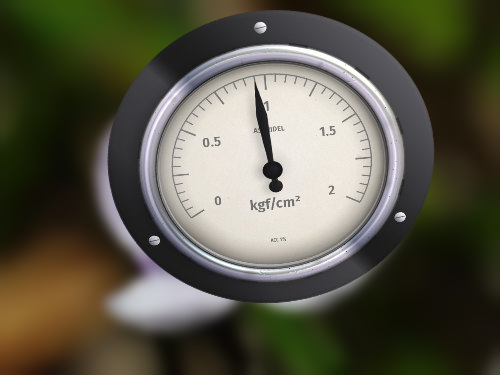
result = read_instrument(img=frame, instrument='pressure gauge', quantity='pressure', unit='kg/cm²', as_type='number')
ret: 0.95 kg/cm²
